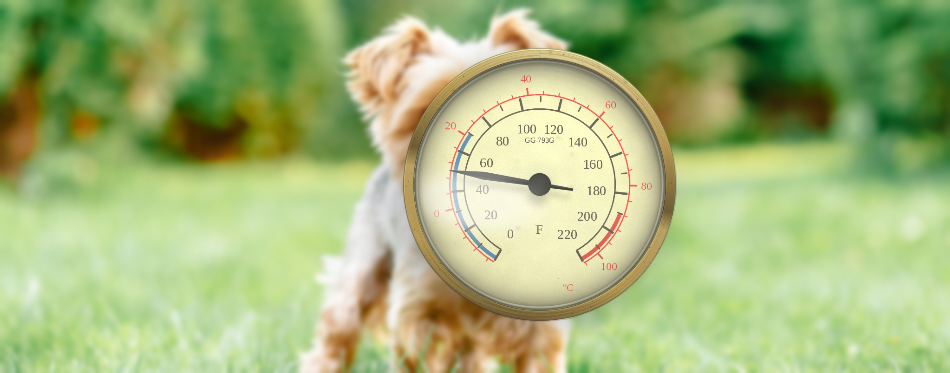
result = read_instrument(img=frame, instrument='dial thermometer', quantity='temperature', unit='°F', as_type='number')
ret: 50 °F
